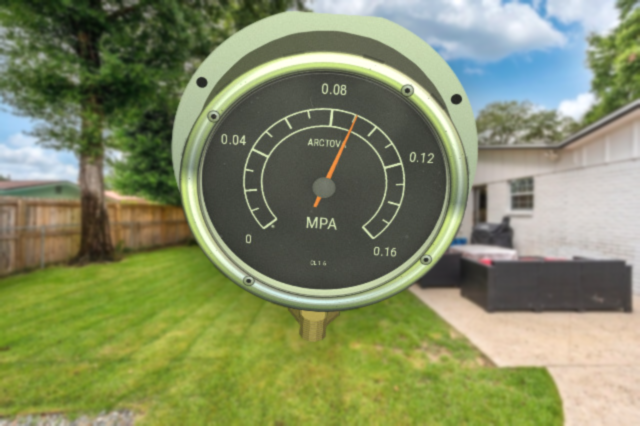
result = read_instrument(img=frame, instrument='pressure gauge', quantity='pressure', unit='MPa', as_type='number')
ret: 0.09 MPa
